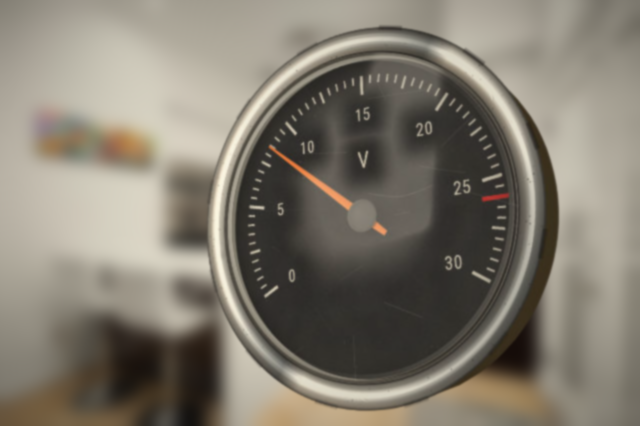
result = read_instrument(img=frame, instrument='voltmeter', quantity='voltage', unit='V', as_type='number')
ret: 8.5 V
